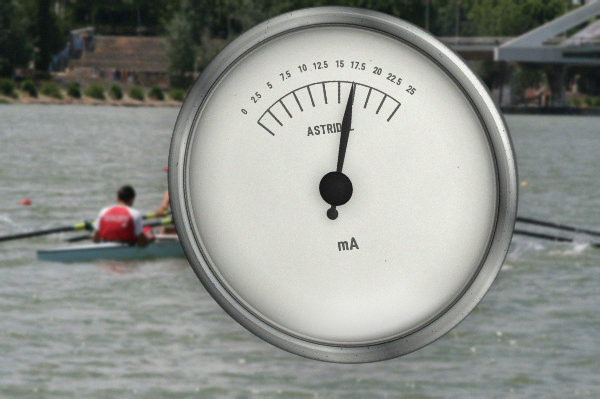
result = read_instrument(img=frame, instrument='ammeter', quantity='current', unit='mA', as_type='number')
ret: 17.5 mA
